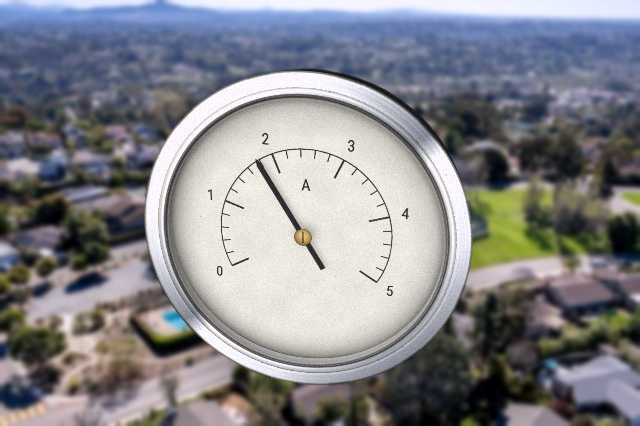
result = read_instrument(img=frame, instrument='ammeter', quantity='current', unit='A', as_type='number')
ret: 1.8 A
